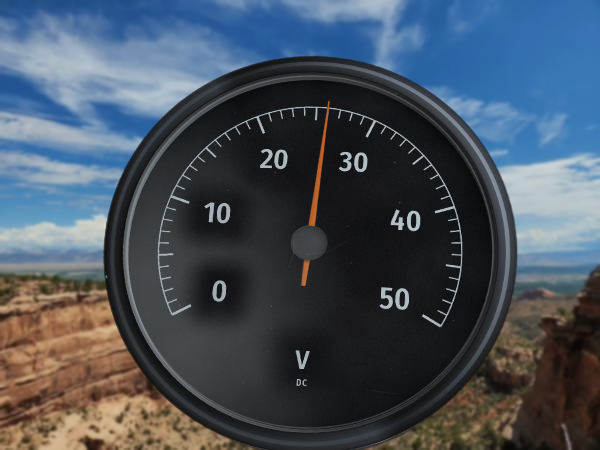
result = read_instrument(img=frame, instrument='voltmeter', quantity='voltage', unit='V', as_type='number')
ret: 26 V
